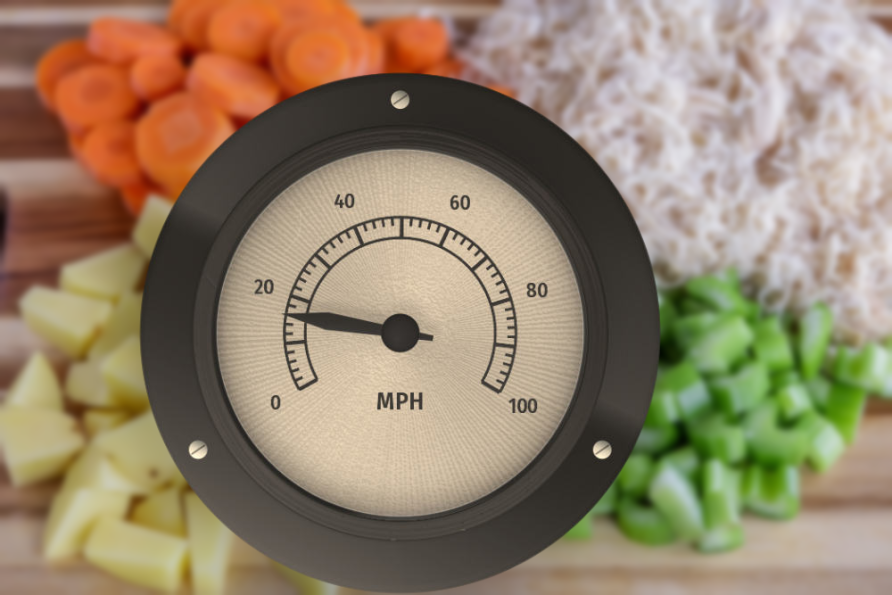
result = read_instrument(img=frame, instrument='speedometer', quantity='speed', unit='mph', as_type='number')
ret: 16 mph
